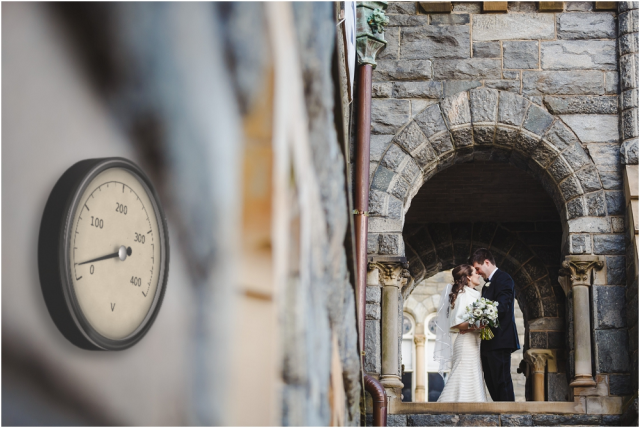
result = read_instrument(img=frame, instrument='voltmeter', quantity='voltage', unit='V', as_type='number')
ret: 20 V
